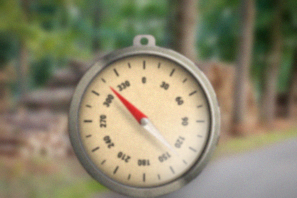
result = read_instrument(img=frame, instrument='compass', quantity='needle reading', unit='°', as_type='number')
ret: 315 °
